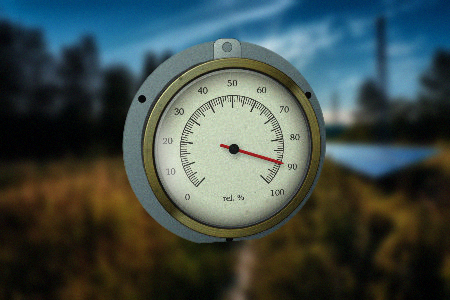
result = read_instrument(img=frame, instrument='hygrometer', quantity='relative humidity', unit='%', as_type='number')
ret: 90 %
